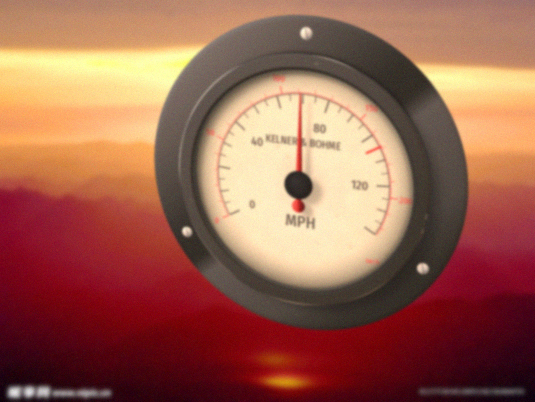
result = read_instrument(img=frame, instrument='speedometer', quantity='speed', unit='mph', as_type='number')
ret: 70 mph
